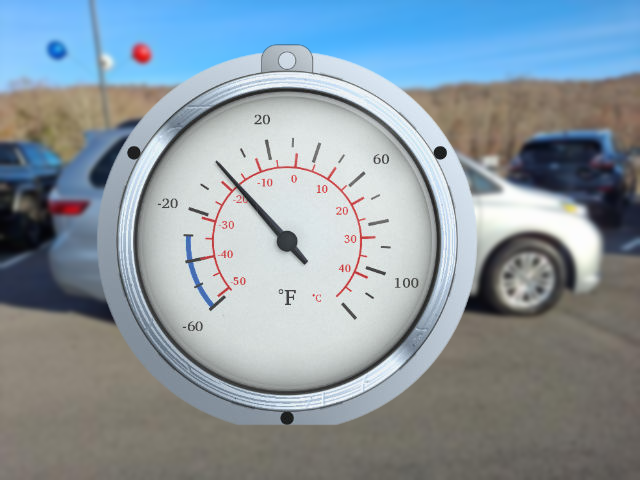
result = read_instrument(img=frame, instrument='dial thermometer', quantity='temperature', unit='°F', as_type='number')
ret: 0 °F
